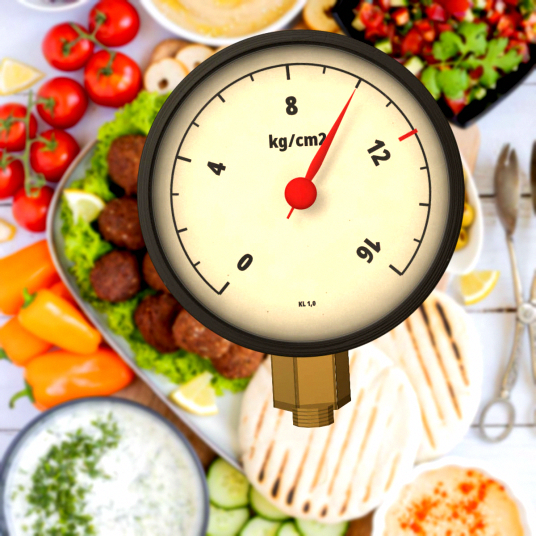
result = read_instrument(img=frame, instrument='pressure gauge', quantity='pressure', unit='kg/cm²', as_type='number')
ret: 10 kg/cm²
